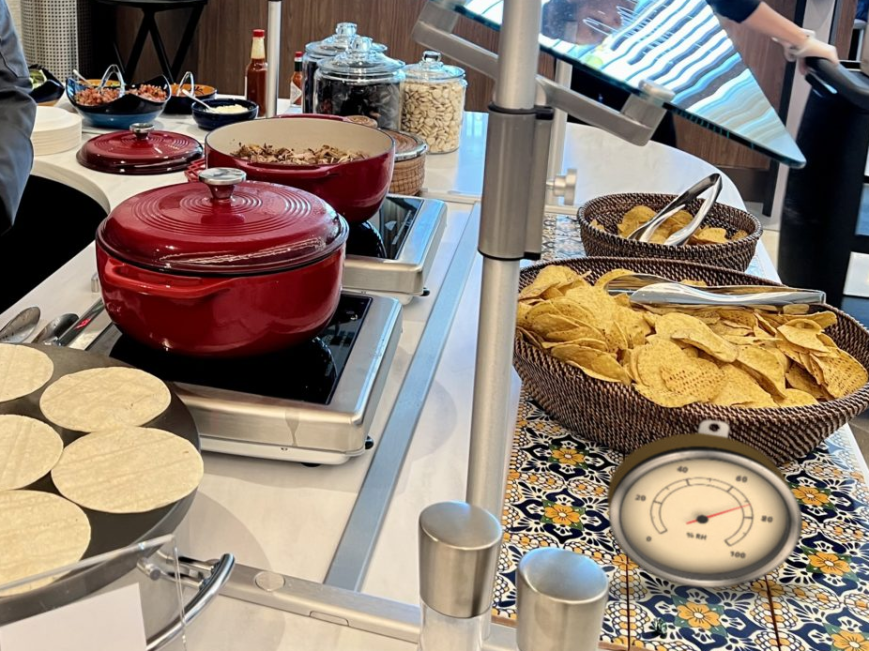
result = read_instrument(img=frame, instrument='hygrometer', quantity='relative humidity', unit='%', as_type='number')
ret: 70 %
